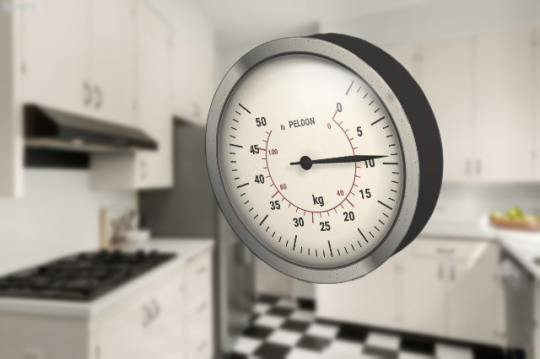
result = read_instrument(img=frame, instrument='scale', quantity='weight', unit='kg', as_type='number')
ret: 9 kg
